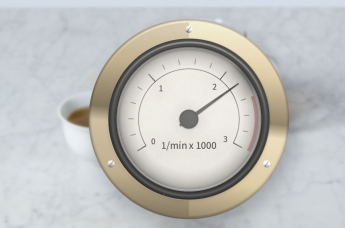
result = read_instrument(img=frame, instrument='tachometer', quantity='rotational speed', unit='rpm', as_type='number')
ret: 2200 rpm
